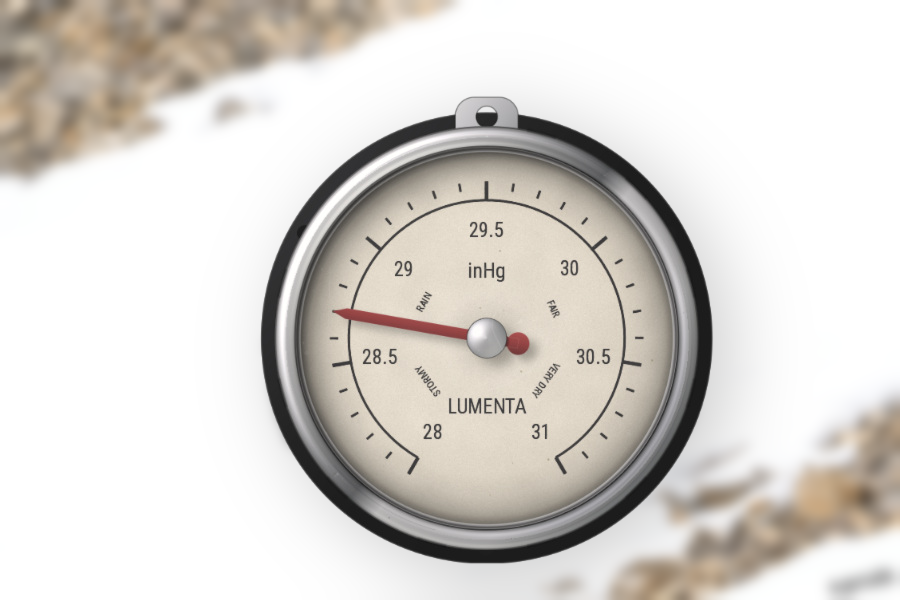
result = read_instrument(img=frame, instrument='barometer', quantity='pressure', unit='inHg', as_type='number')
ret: 28.7 inHg
